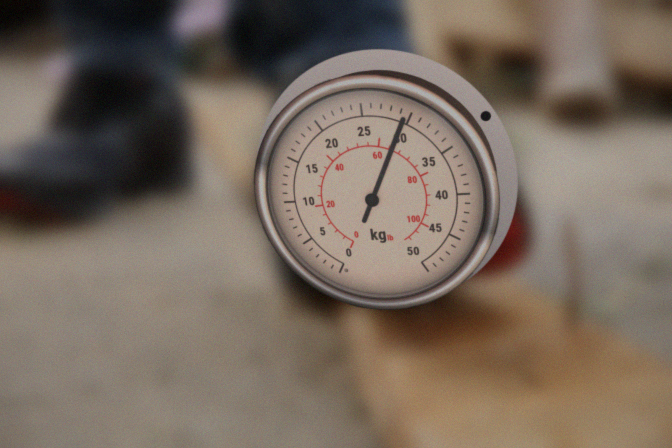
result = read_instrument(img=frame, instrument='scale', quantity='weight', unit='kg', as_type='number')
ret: 29.5 kg
